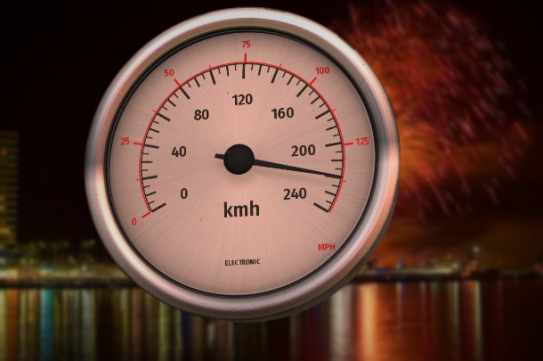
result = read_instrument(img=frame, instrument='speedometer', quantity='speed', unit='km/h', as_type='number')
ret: 220 km/h
